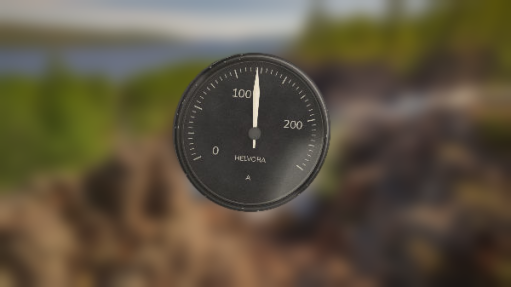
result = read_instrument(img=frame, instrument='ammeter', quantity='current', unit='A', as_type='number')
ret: 120 A
